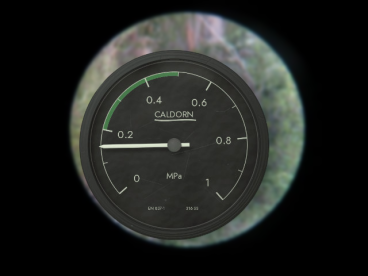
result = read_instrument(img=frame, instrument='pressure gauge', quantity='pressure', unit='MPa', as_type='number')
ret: 0.15 MPa
